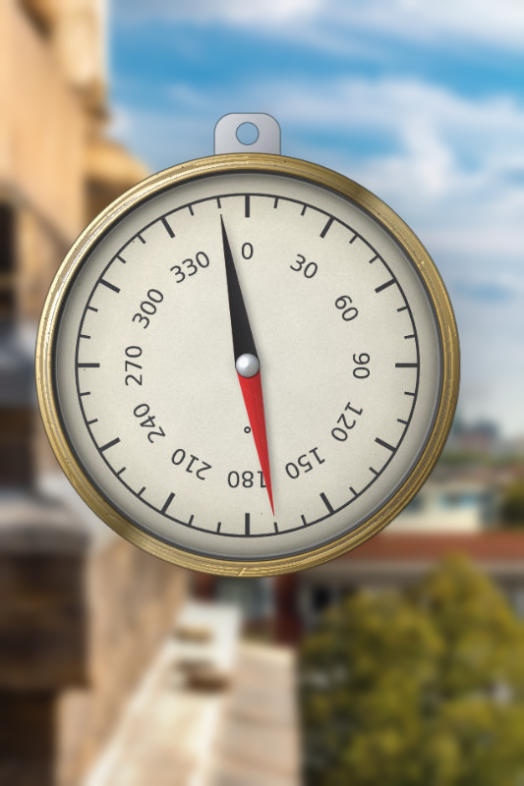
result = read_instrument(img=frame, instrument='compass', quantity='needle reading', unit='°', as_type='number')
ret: 170 °
